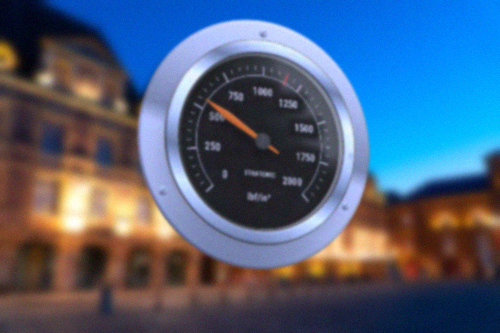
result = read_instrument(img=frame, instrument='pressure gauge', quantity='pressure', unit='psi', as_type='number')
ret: 550 psi
